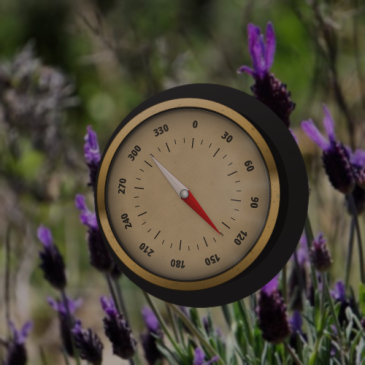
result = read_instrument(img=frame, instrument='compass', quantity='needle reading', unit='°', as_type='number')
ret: 130 °
